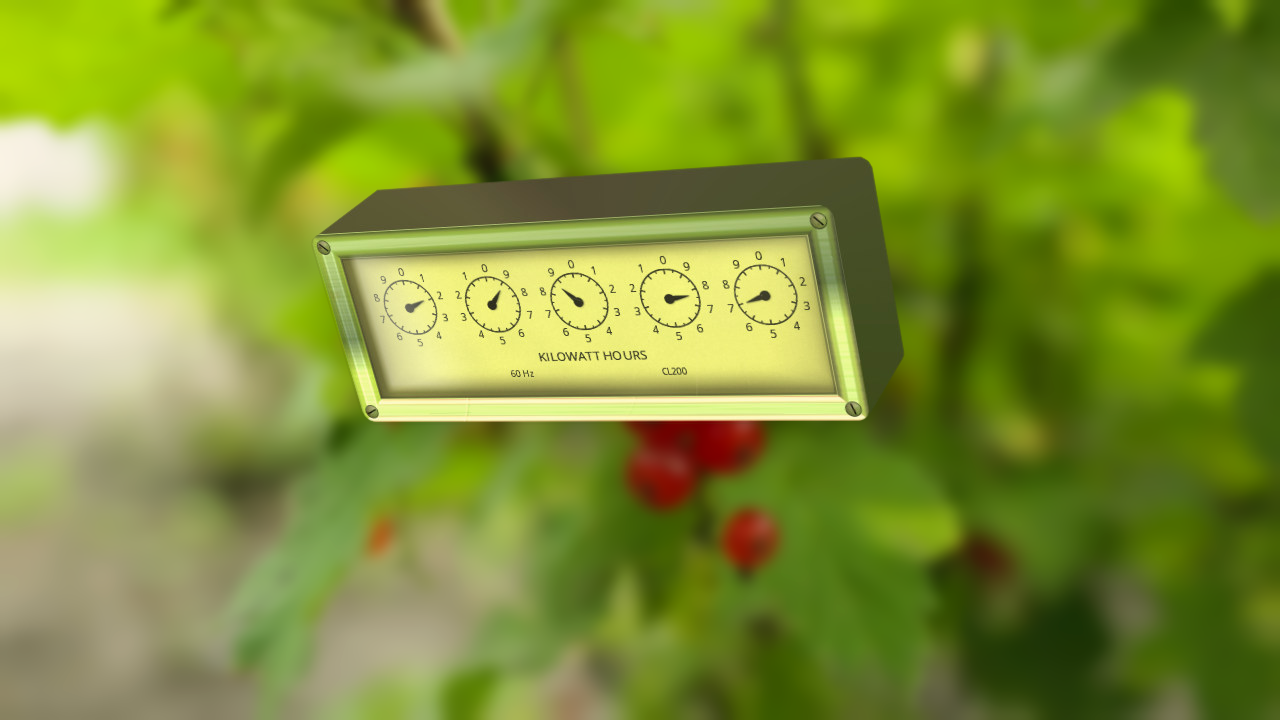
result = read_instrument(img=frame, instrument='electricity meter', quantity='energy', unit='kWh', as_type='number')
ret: 18877 kWh
